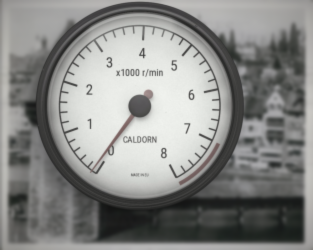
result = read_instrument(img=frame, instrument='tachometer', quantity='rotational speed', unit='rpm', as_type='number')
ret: 100 rpm
